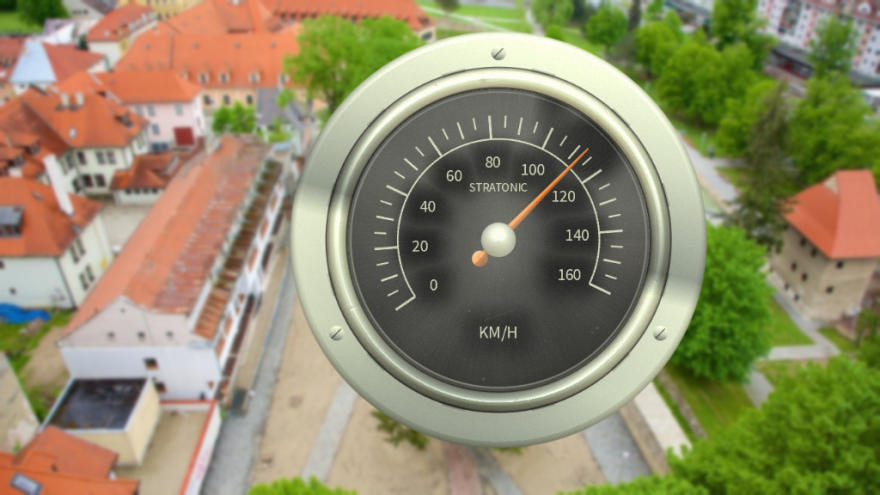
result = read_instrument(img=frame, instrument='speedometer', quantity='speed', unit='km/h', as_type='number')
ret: 112.5 km/h
